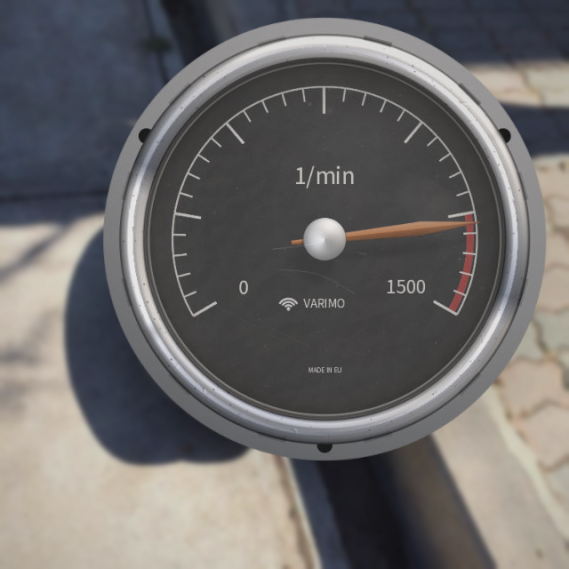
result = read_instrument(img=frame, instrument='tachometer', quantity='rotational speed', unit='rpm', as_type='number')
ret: 1275 rpm
